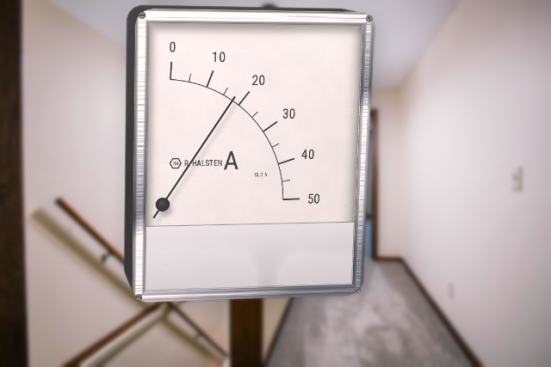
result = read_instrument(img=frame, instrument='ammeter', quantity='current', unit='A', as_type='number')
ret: 17.5 A
